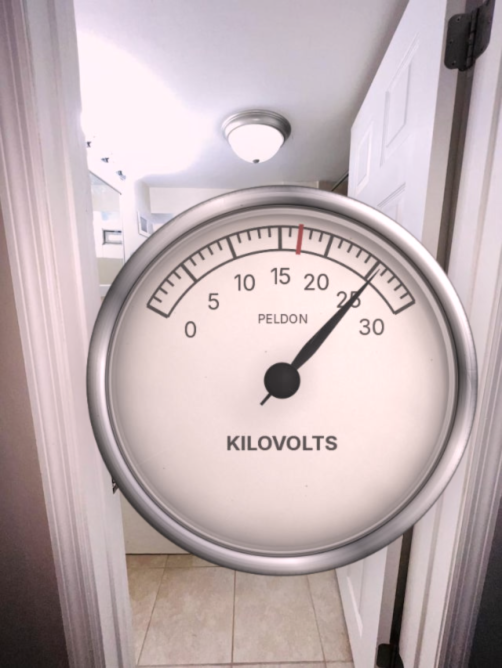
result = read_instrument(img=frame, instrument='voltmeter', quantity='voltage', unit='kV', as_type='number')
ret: 25.5 kV
